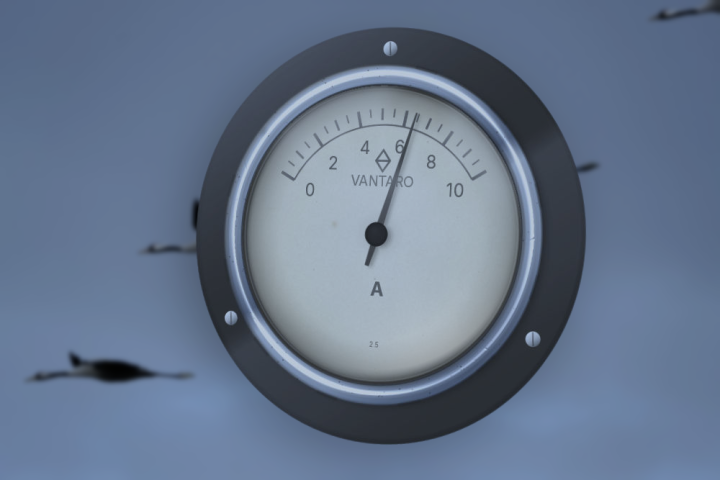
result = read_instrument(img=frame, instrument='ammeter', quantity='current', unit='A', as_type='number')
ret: 6.5 A
